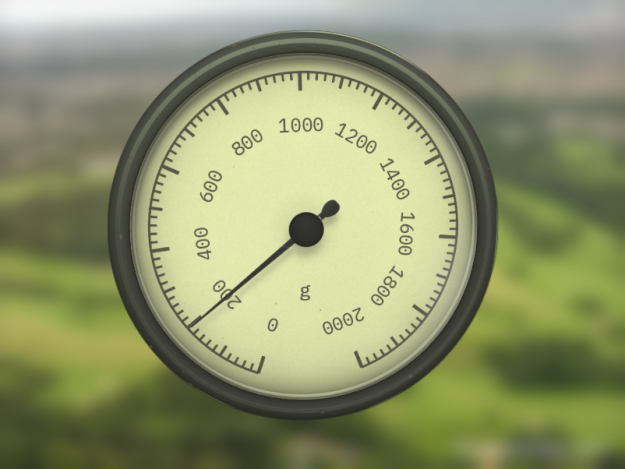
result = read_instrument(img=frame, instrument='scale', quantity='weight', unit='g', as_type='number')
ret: 200 g
